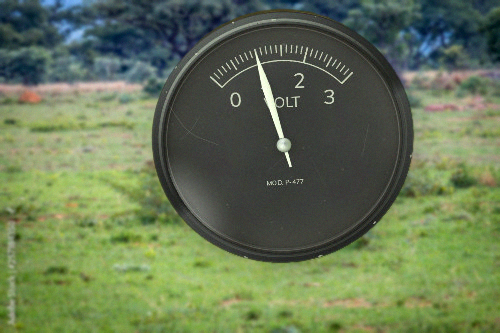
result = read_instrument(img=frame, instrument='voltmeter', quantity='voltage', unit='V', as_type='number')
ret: 1 V
